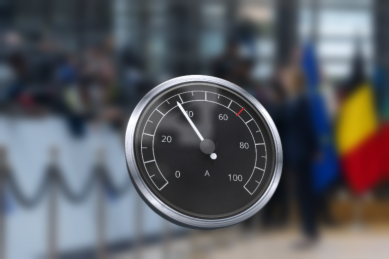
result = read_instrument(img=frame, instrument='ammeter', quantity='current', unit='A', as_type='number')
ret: 37.5 A
